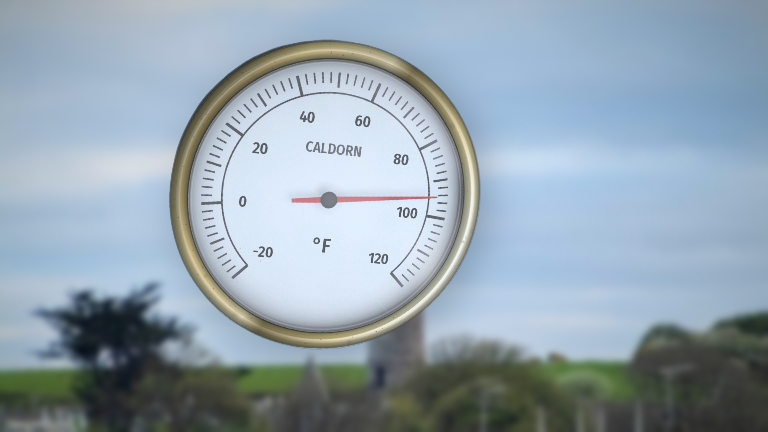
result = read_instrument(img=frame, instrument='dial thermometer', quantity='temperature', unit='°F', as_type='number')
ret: 94 °F
